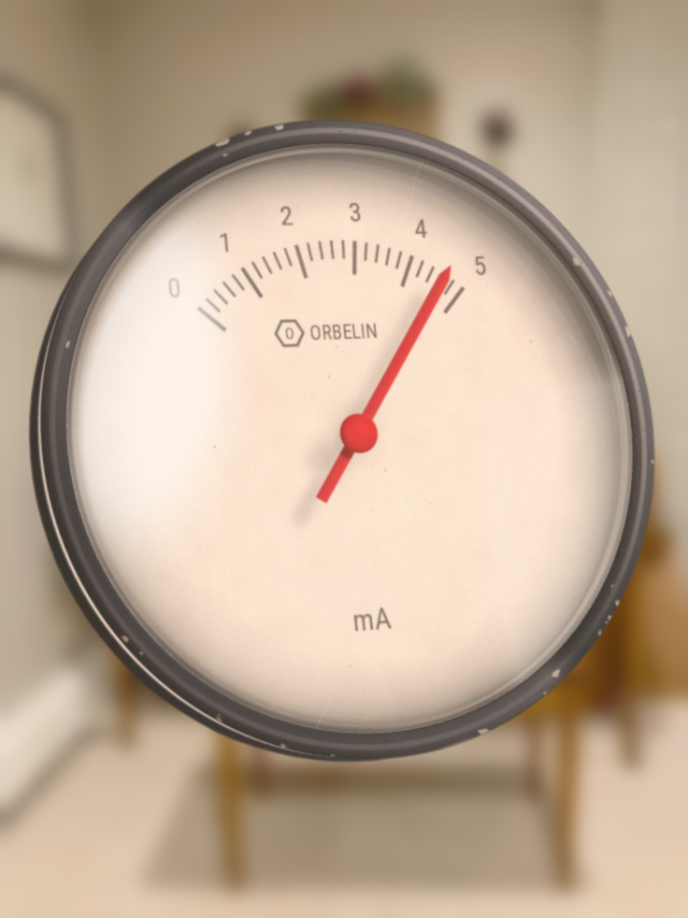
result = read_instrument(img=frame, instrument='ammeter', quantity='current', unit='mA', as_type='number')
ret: 4.6 mA
